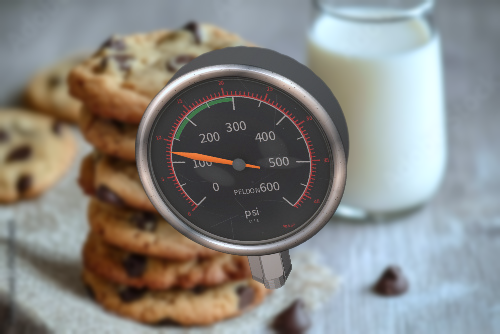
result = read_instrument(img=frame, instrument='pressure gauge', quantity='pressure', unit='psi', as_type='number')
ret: 125 psi
